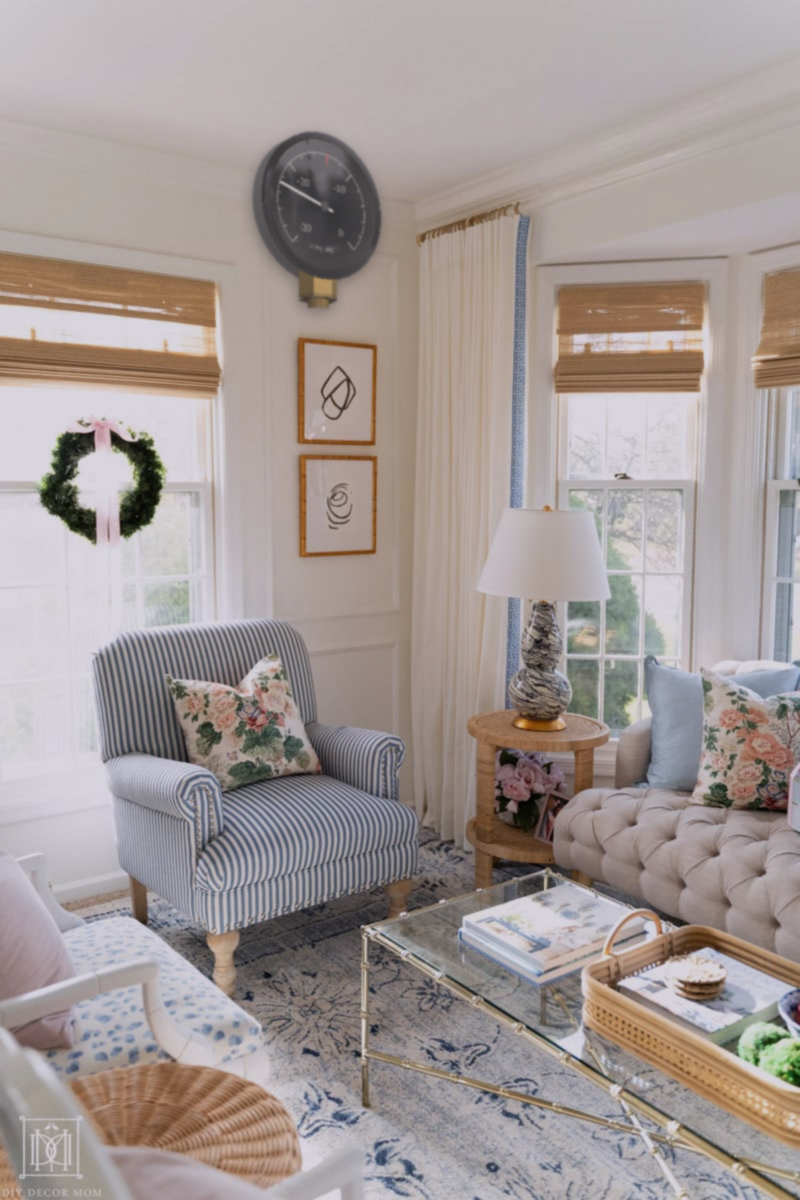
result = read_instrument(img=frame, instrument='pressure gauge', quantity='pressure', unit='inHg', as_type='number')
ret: -23 inHg
